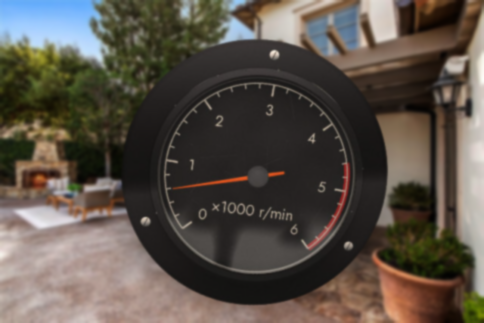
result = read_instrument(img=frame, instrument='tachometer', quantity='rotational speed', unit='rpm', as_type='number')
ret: 600 rpm
